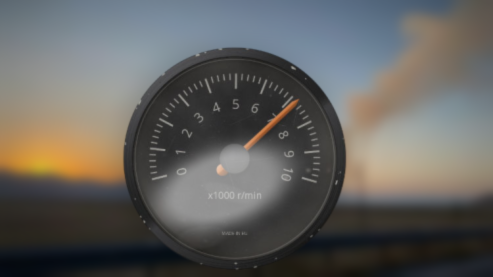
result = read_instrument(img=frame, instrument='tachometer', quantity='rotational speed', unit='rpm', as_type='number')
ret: 7200 rpm
